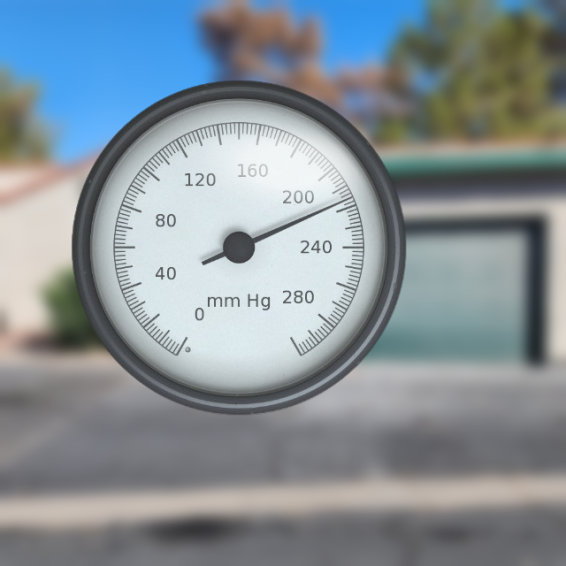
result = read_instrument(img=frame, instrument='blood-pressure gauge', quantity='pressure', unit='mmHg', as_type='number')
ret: 216 mmHg
